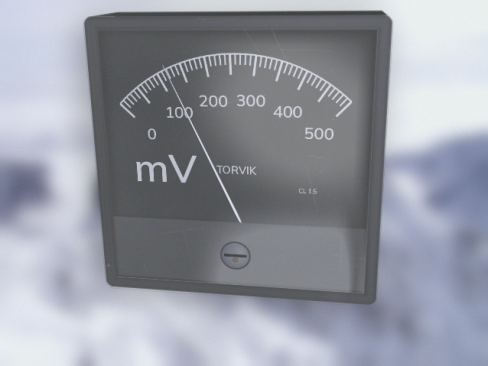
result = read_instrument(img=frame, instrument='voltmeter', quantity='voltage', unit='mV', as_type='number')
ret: 120 mV
